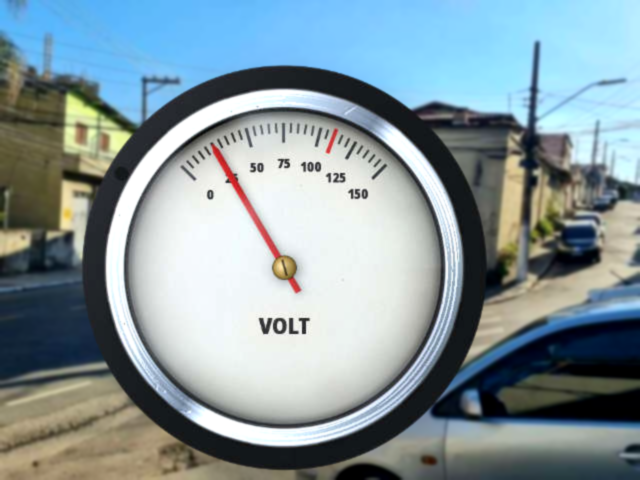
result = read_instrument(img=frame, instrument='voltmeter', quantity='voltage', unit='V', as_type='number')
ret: 25 V
